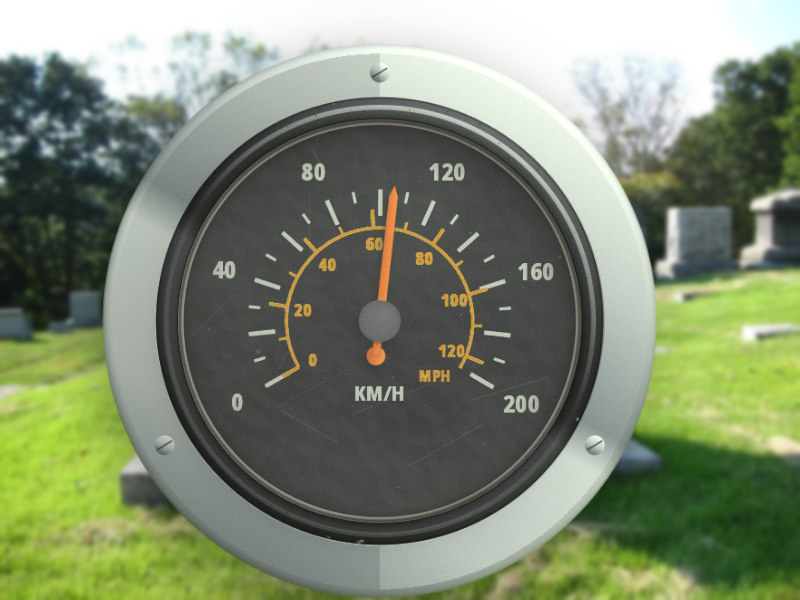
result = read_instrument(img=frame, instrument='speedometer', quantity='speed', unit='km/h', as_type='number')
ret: 105 km/h
